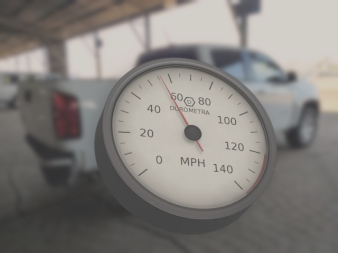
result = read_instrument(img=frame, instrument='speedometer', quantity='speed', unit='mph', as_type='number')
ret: 55 mph
